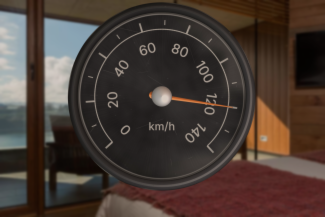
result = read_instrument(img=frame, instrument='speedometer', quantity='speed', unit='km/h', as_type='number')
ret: 120 km/h
